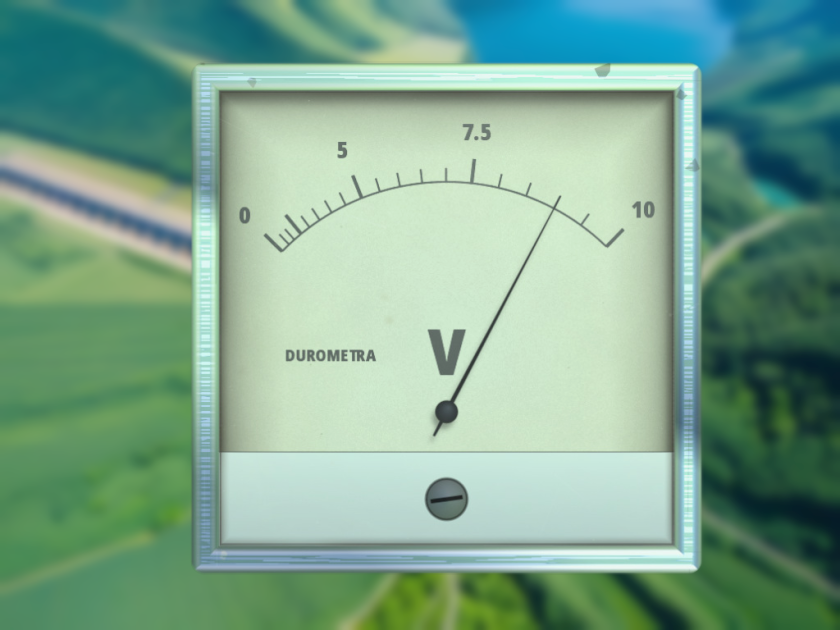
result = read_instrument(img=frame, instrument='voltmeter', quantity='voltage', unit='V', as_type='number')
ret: 9 V
